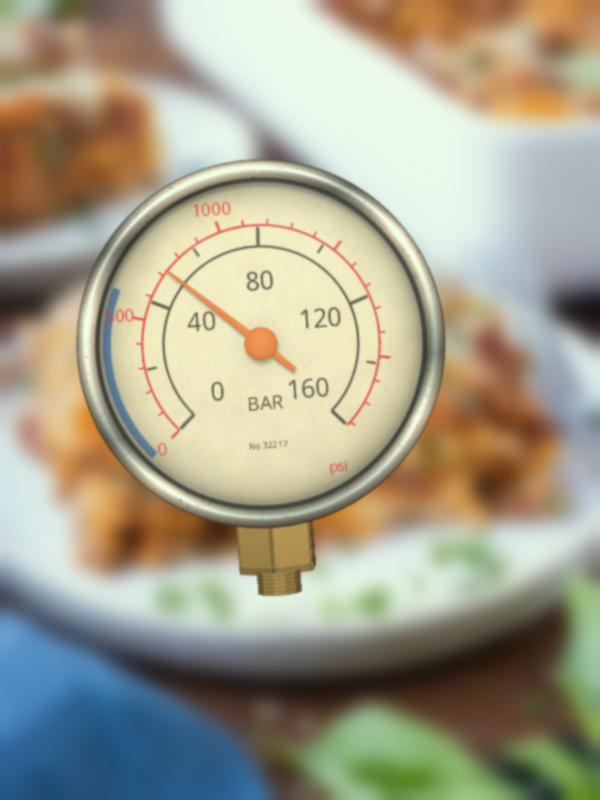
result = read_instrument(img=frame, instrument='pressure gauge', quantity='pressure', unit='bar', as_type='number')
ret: 50 bar
